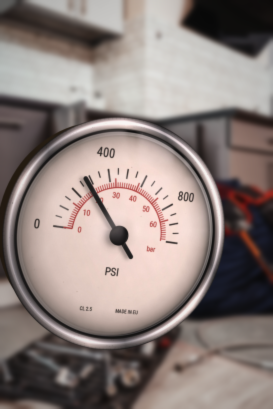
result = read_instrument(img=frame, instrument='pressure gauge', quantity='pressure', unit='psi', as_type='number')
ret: 275 psi
